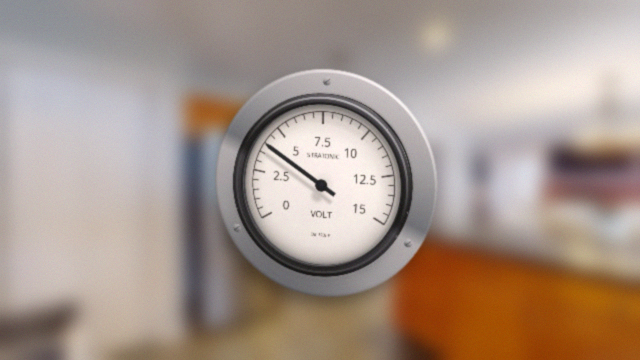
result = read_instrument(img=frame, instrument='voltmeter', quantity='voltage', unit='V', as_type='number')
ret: 4 V
